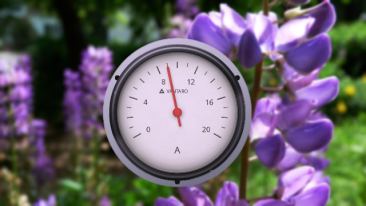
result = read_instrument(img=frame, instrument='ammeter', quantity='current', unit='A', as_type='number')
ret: 9 A
